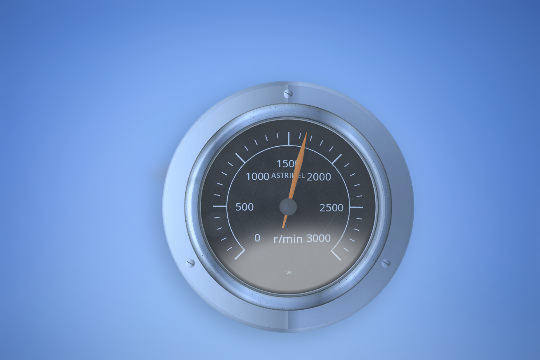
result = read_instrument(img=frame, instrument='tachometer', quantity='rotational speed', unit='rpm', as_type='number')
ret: 1650 rpm
